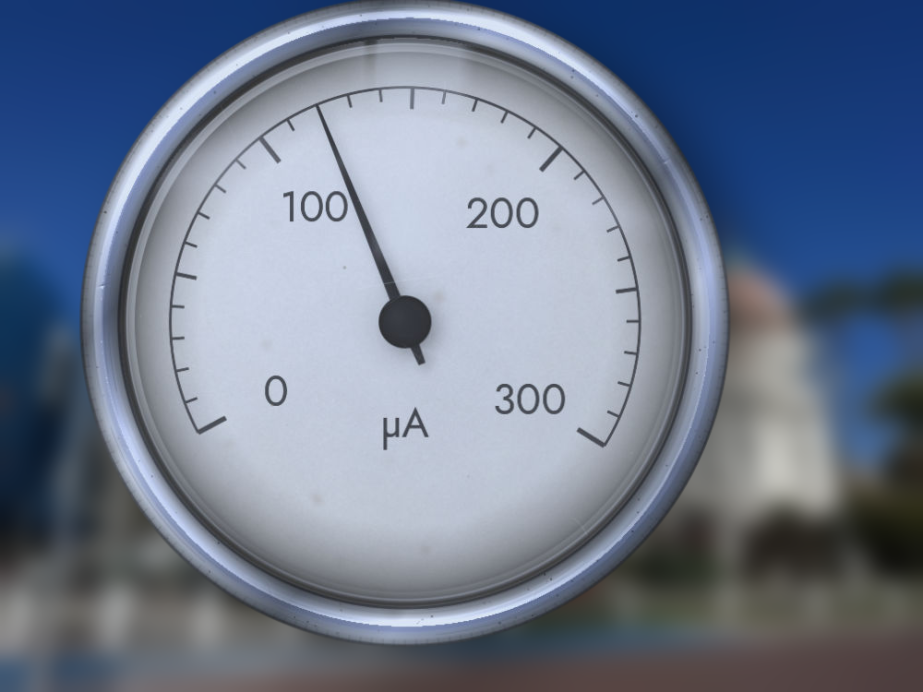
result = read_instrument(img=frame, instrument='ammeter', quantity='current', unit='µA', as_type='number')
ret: 120 µA
